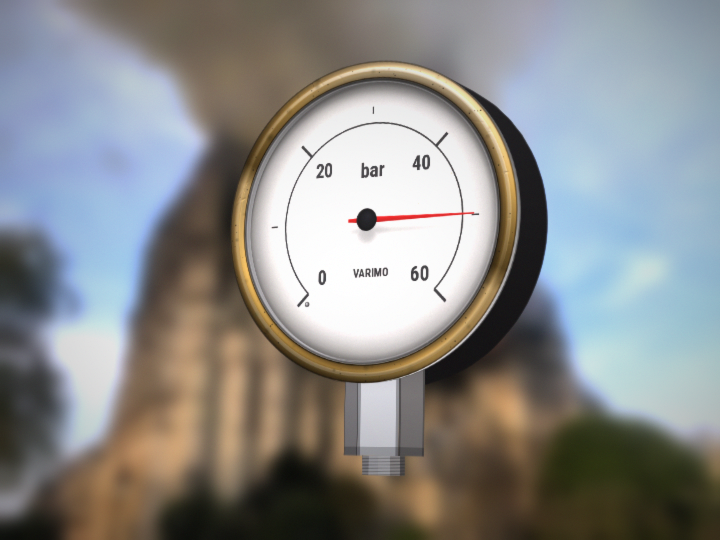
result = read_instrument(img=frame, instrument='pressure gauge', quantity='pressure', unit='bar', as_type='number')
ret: 50 bar
